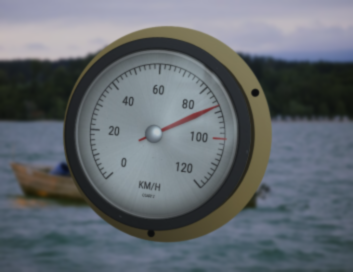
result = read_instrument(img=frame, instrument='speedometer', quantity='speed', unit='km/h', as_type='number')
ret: 88 km/h
